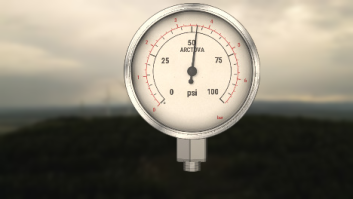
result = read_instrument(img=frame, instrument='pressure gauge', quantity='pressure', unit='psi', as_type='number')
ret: 52.5 psi
